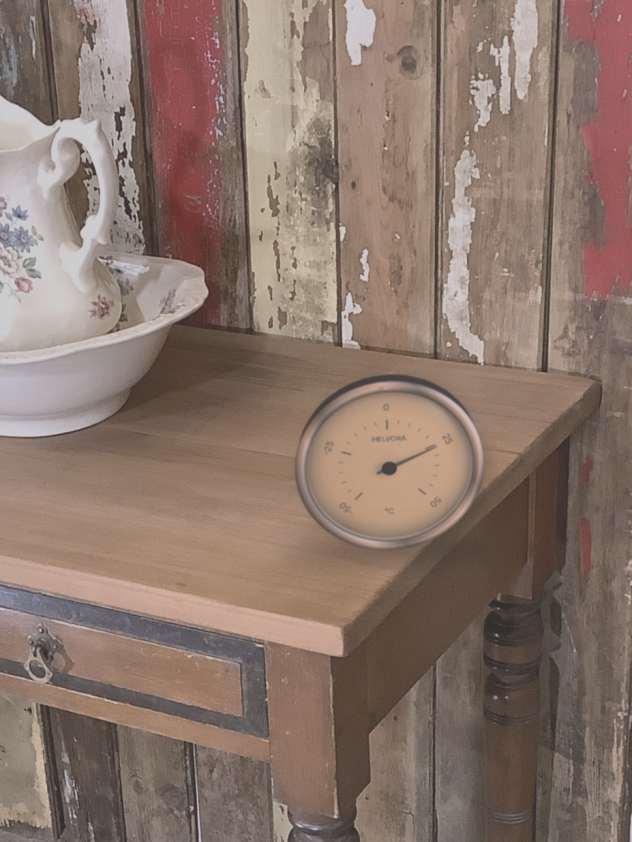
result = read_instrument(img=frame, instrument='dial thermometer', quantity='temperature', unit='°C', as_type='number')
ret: 25 °C
